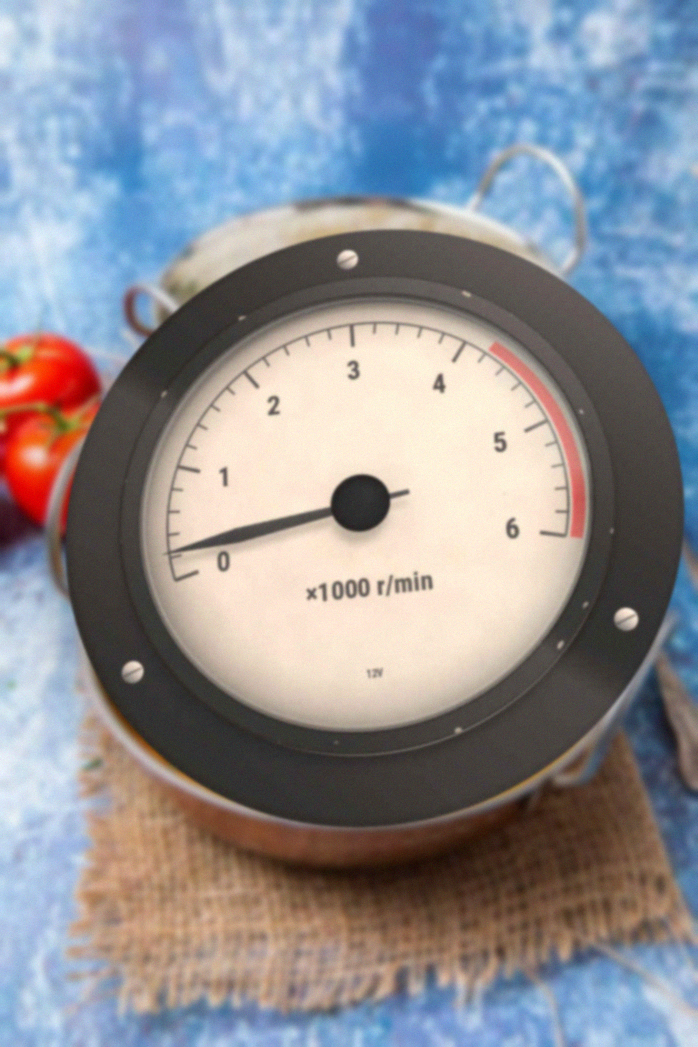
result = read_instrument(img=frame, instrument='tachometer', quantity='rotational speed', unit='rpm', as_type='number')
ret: 200 rpm
